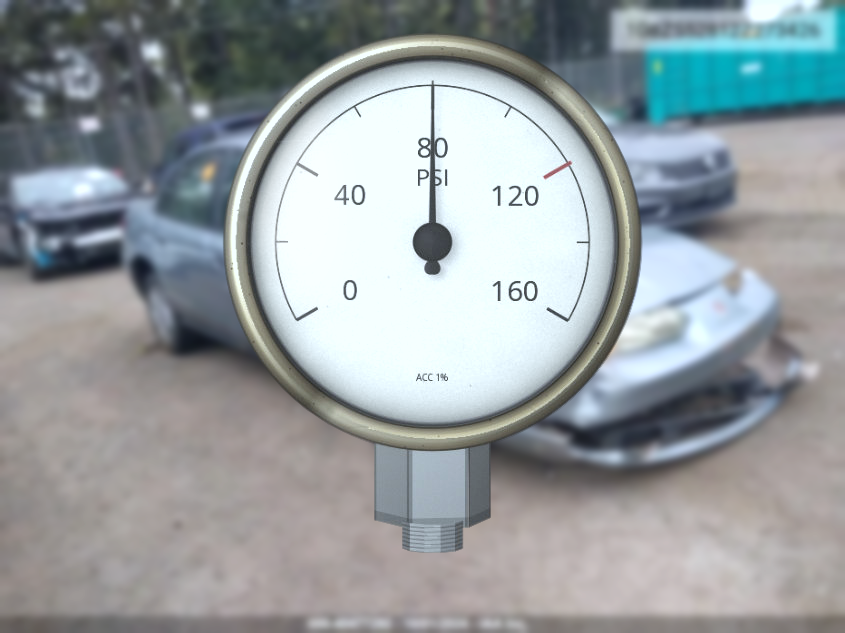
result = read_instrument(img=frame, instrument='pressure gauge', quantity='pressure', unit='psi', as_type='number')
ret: 80 psi
